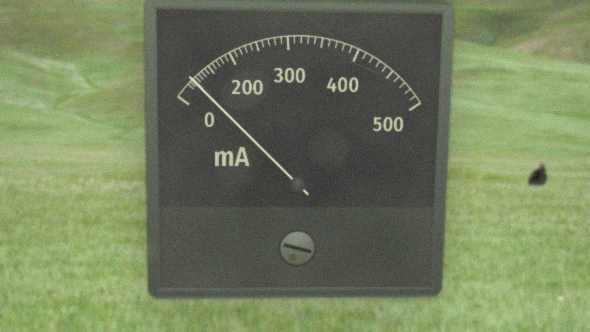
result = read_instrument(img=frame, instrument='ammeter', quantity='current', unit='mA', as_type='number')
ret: 100 mA
